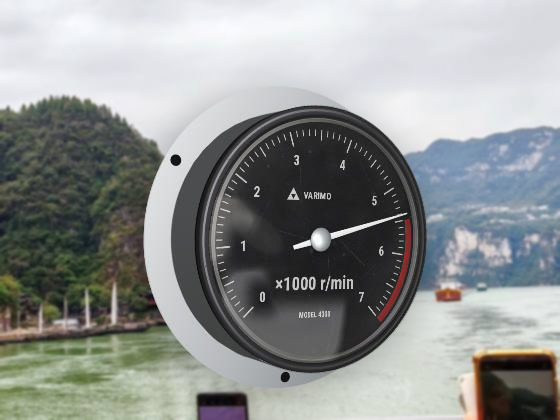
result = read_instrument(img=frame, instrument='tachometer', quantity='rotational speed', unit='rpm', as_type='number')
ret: 5400 rpm
